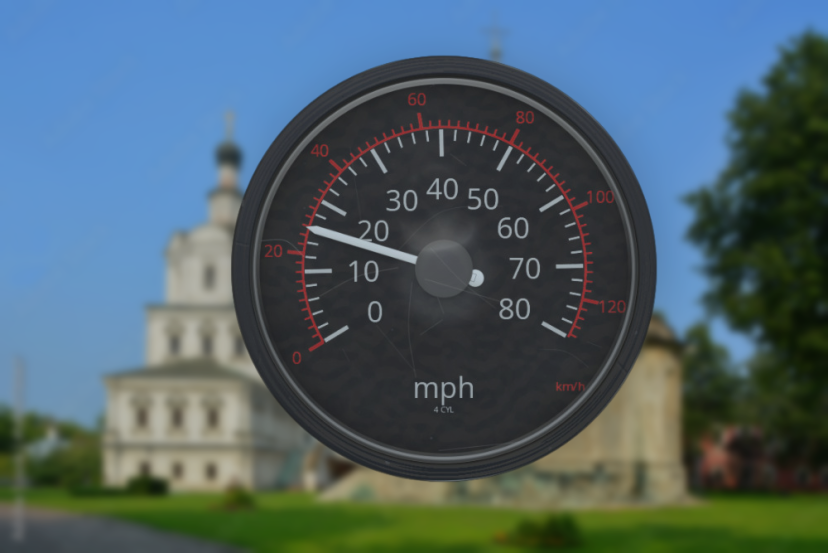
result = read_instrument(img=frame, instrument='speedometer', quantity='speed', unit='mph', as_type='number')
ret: 16 mph
